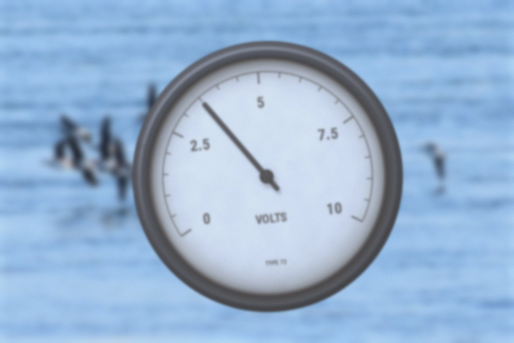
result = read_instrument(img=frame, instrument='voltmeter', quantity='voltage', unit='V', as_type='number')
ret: 3.5 V
